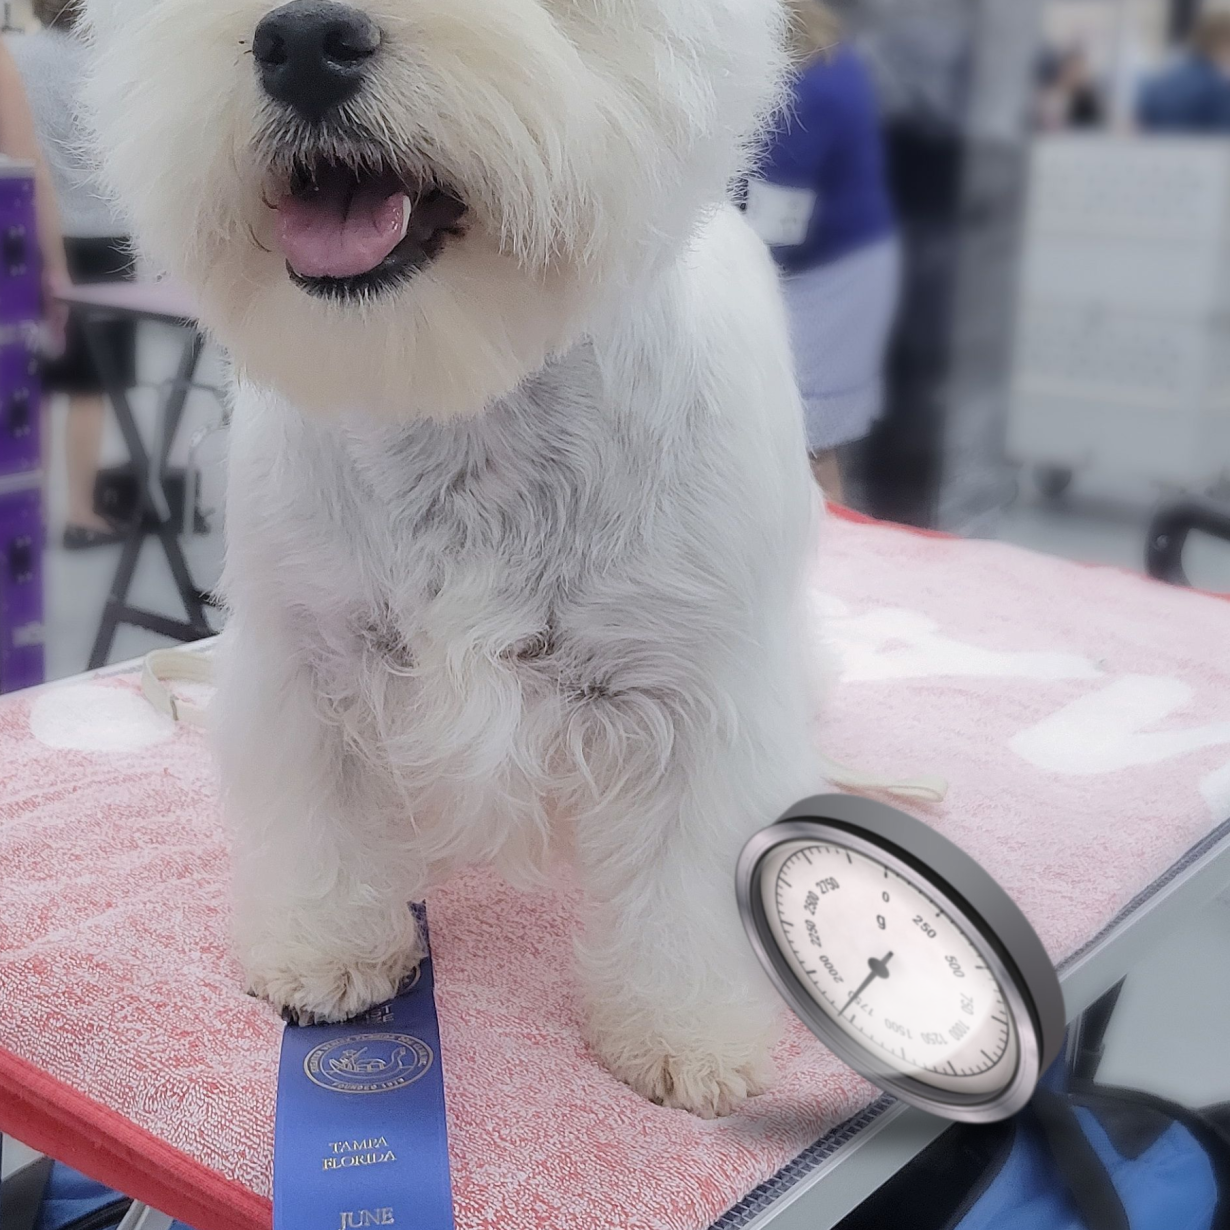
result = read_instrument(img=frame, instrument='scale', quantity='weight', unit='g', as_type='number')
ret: 1800 g
